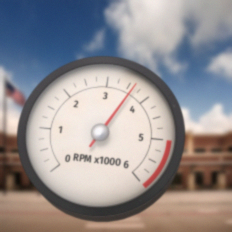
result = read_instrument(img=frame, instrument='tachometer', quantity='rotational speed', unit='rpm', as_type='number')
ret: 3625 rpm
